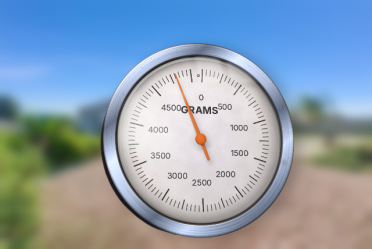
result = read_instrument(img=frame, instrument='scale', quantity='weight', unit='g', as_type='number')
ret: 4800 g
